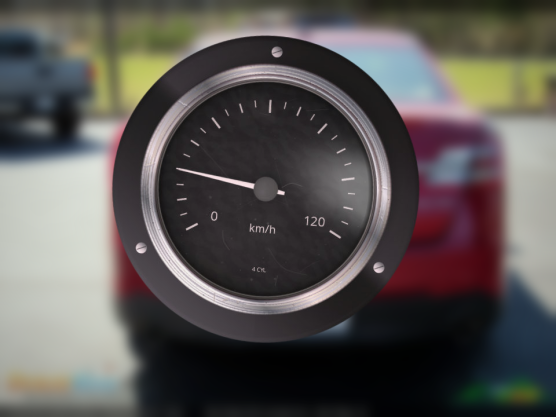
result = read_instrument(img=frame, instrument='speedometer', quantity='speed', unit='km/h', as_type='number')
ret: 20 km/h
